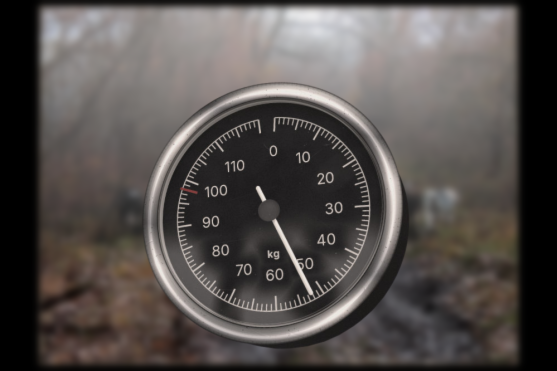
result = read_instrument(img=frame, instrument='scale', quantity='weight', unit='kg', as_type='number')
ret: 52 kg
